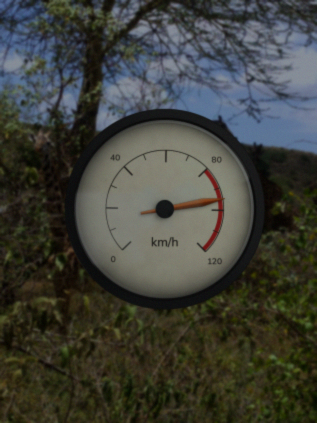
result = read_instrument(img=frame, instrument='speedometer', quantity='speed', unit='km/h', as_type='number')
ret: 95 km/h
